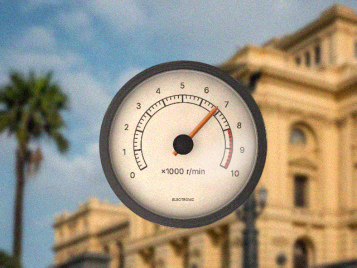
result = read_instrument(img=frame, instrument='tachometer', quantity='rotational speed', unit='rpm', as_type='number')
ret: 6800 rpm
